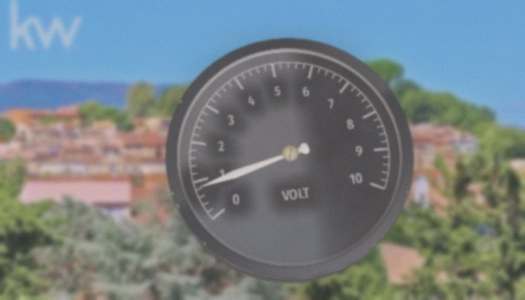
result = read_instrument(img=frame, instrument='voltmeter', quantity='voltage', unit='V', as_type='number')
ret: 0.8 V
